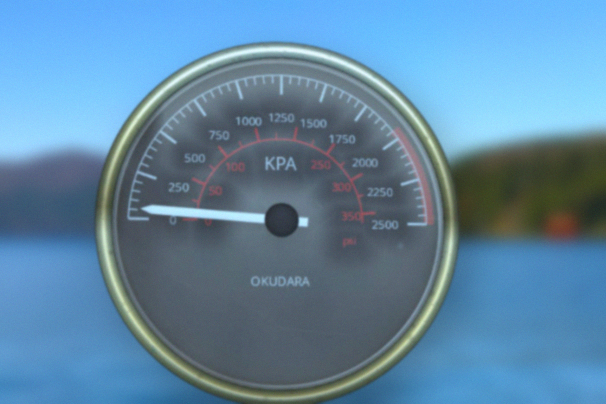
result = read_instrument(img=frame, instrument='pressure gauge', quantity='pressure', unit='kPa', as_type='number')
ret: 50 kPa
